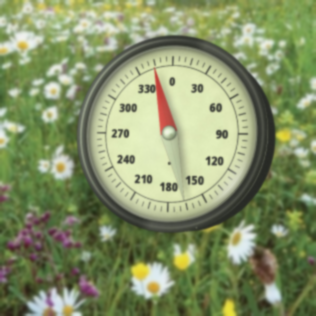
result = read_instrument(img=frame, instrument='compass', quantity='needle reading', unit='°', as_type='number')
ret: 345 °
